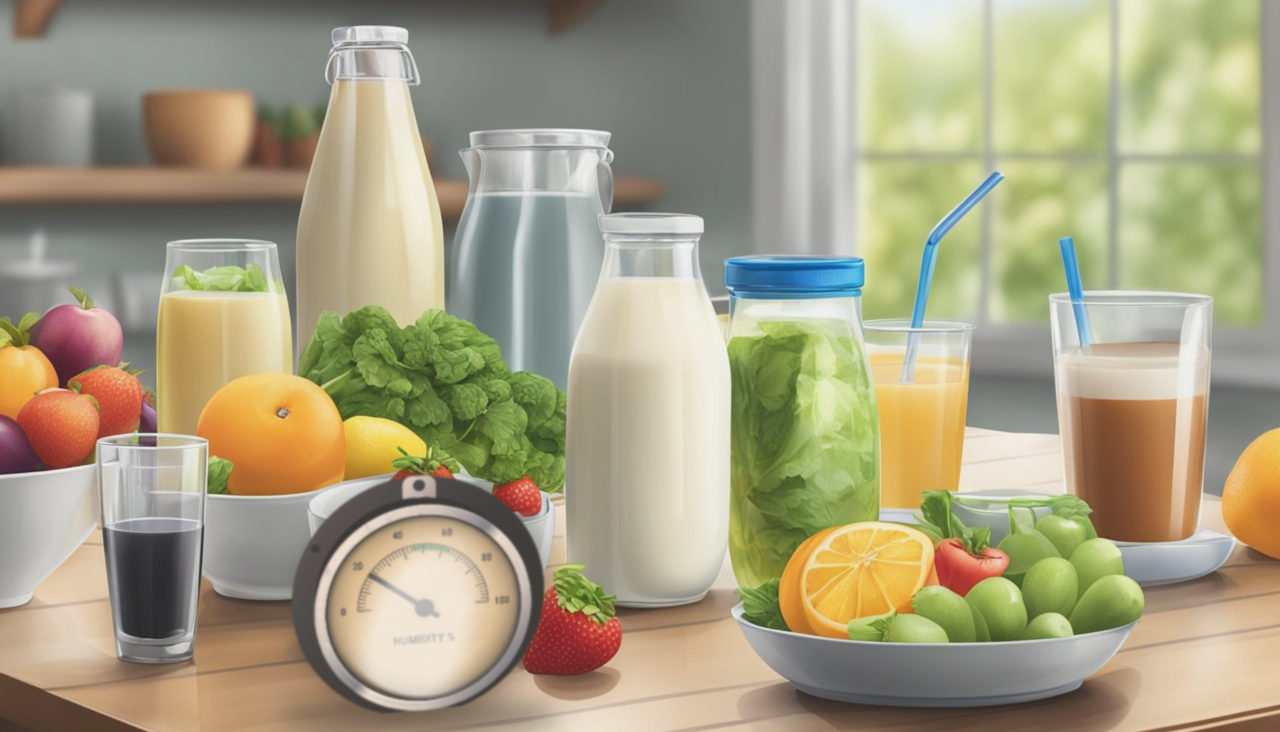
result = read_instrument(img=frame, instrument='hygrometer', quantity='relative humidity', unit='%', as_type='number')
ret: 20 %
